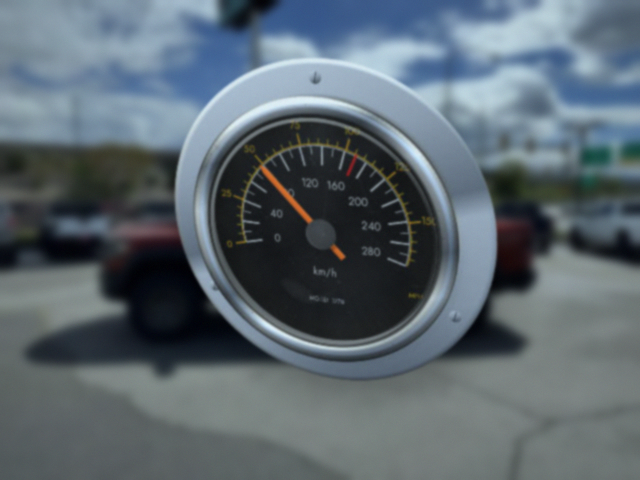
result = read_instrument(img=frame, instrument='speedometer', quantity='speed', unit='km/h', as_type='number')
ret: 80 km/h
